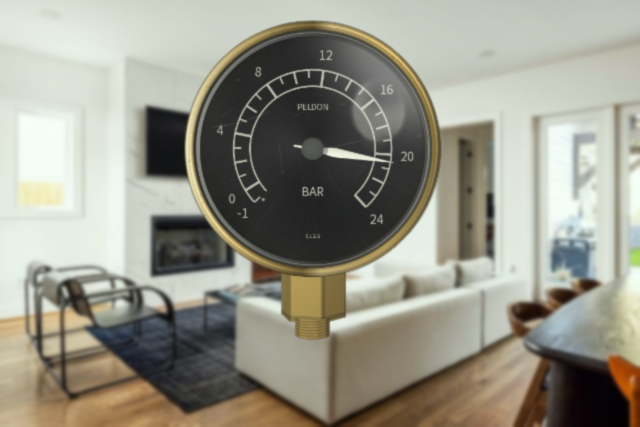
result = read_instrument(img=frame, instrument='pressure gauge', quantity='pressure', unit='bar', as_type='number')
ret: 20.5 bar
